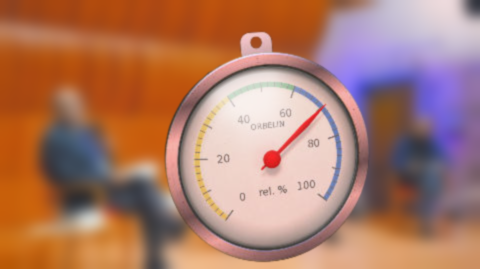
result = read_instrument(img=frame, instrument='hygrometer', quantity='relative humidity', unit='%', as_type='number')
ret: 70 %
